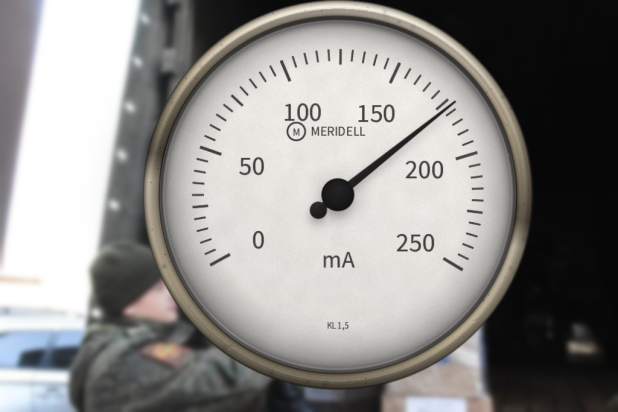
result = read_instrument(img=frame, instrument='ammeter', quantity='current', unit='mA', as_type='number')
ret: 177.5 mA
